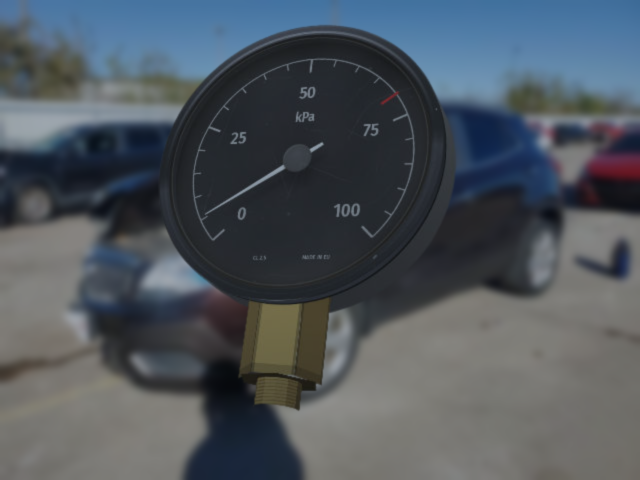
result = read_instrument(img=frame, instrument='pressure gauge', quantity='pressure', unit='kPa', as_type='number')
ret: 5 kPa
